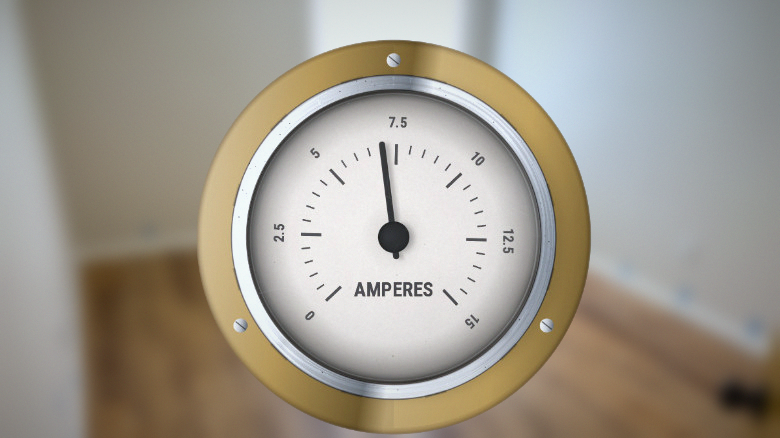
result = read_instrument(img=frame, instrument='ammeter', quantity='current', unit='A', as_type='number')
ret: 7 A
